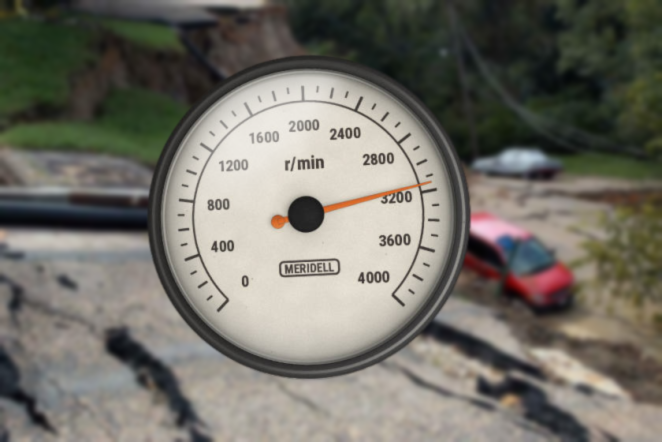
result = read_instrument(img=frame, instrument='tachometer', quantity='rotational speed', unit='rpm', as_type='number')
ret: 3150 rpm
